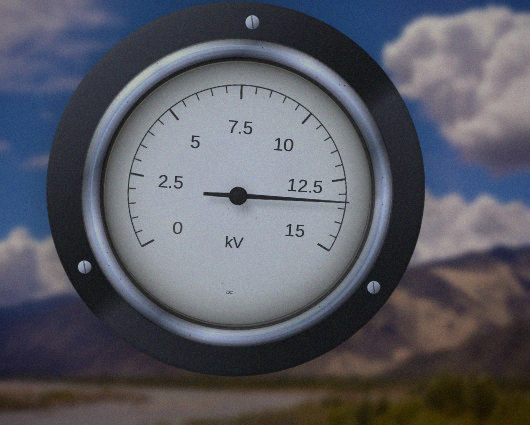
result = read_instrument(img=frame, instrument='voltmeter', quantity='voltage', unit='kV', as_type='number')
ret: 13.25 kV
